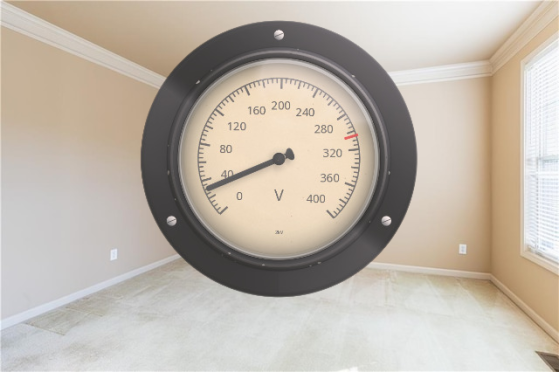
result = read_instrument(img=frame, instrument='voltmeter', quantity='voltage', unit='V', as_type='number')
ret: 30 V
